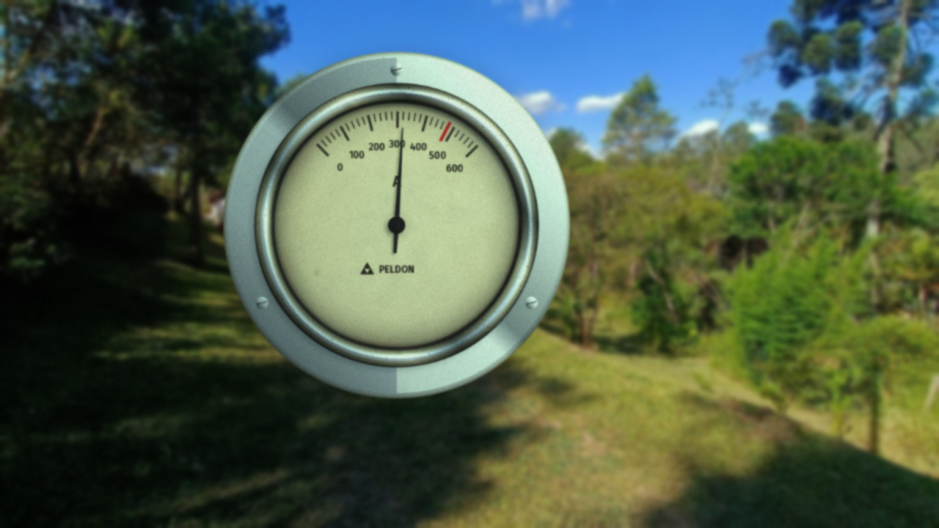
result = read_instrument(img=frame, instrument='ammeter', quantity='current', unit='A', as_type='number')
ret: 320 A
